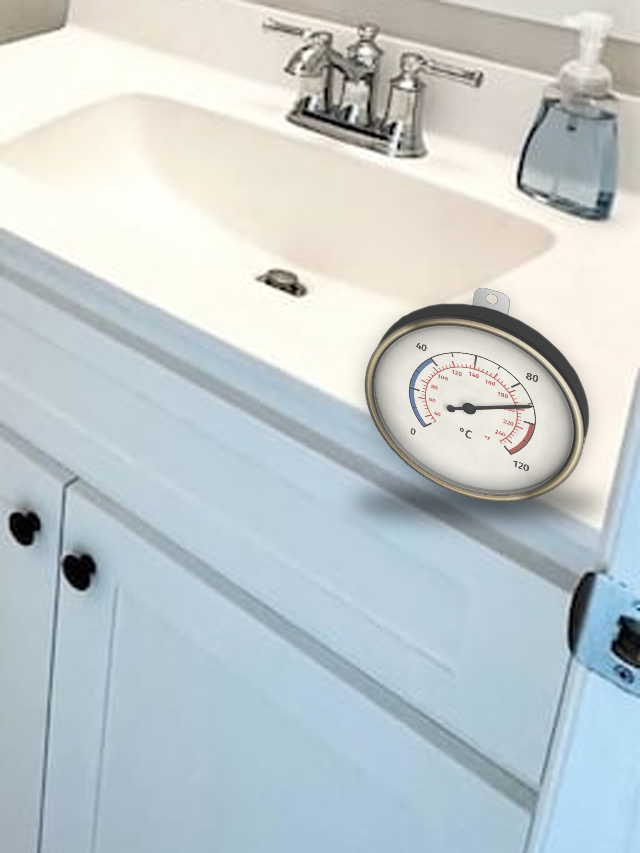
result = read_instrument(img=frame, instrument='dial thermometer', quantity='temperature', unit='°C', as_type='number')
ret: 90 °C
